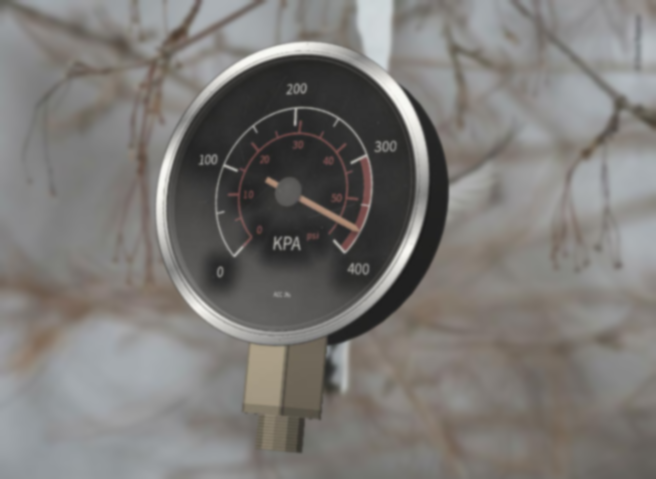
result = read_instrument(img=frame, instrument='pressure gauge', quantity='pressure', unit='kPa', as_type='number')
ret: 375 kPa
